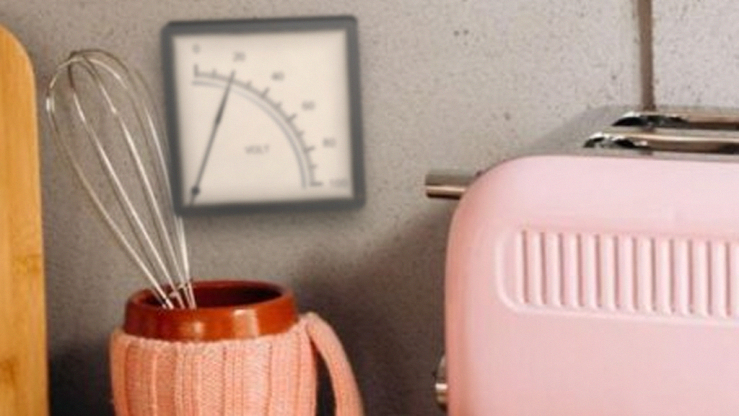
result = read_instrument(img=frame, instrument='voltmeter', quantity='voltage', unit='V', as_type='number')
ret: 20 V
